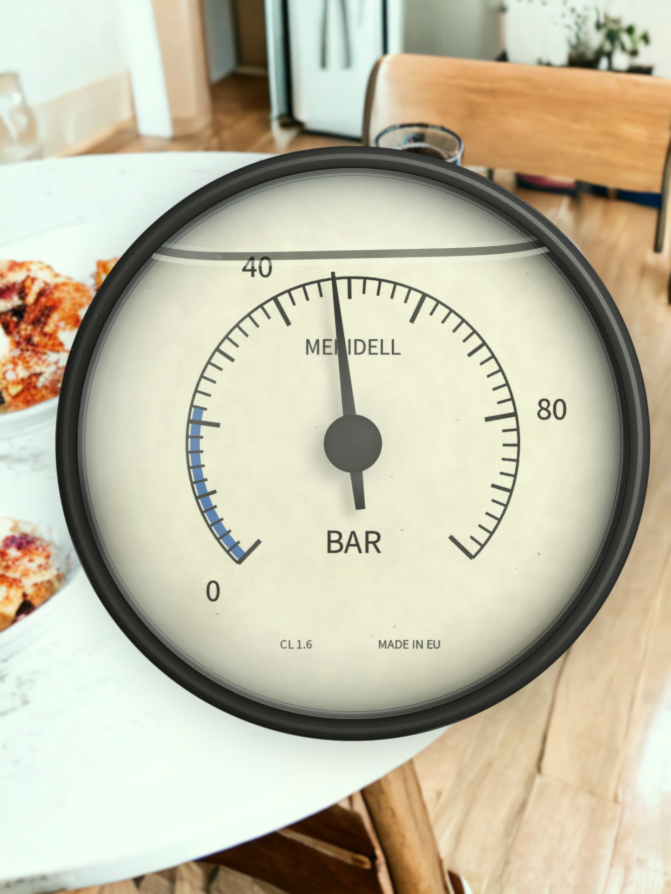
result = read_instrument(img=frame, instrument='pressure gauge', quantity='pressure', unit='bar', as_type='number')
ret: 48 bar
